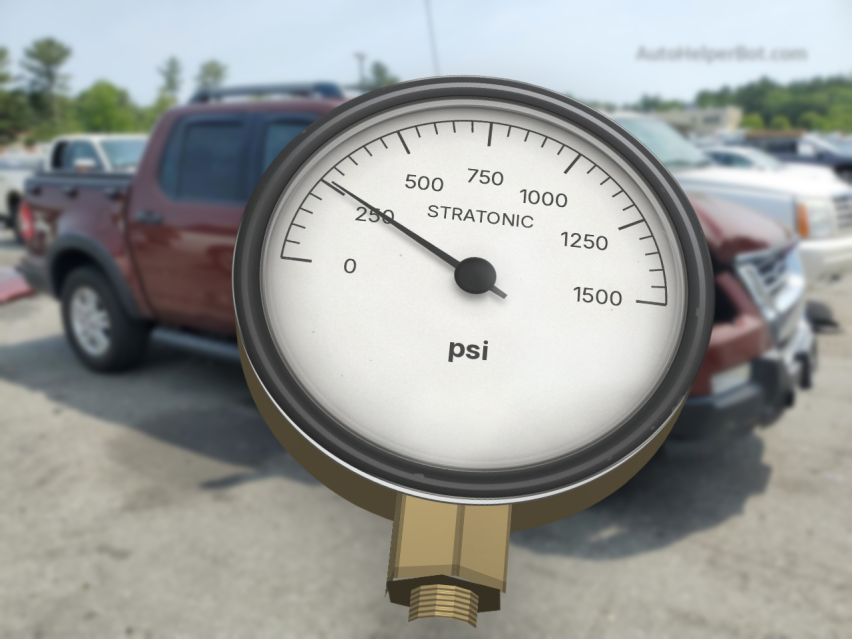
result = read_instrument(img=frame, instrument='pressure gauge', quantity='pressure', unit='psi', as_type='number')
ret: 250 psi
